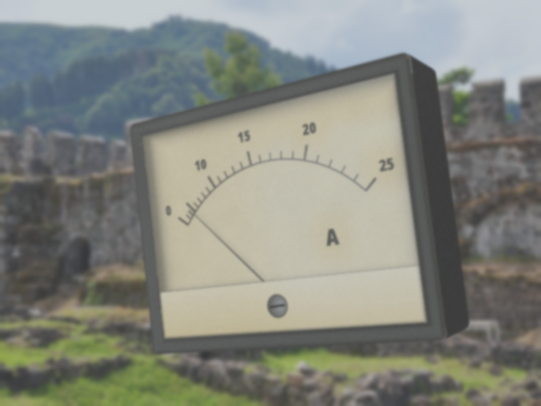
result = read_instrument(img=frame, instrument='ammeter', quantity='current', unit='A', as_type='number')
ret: 5 A
